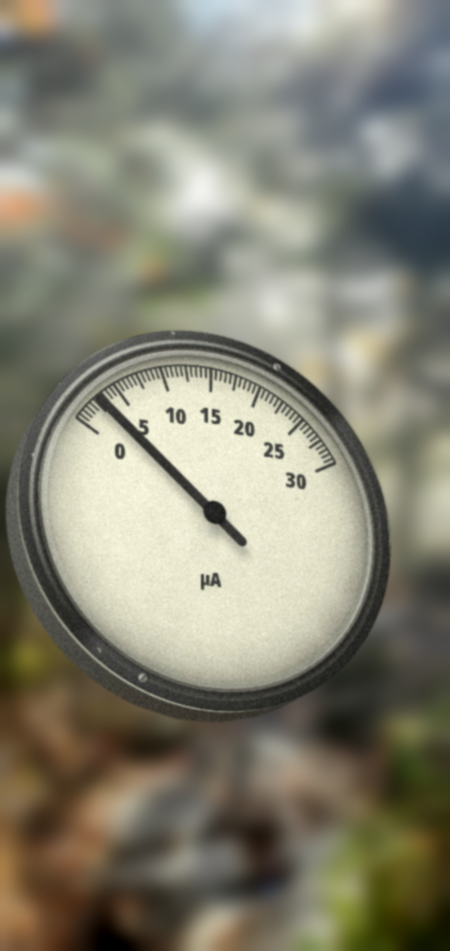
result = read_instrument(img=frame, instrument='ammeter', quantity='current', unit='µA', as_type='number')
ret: 2.5 µA
